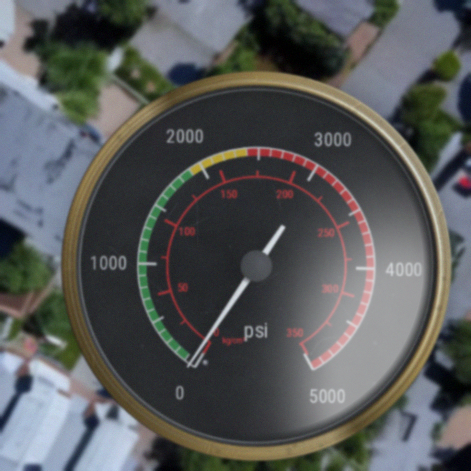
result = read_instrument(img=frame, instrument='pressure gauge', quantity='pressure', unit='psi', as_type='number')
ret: 50 psi
